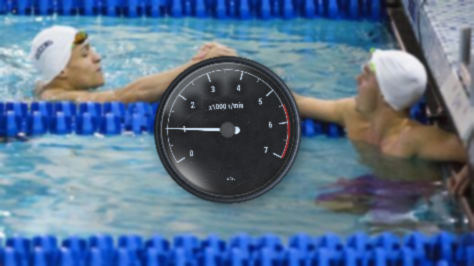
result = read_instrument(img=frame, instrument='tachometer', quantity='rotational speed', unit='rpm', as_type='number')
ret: 1000 rpm
